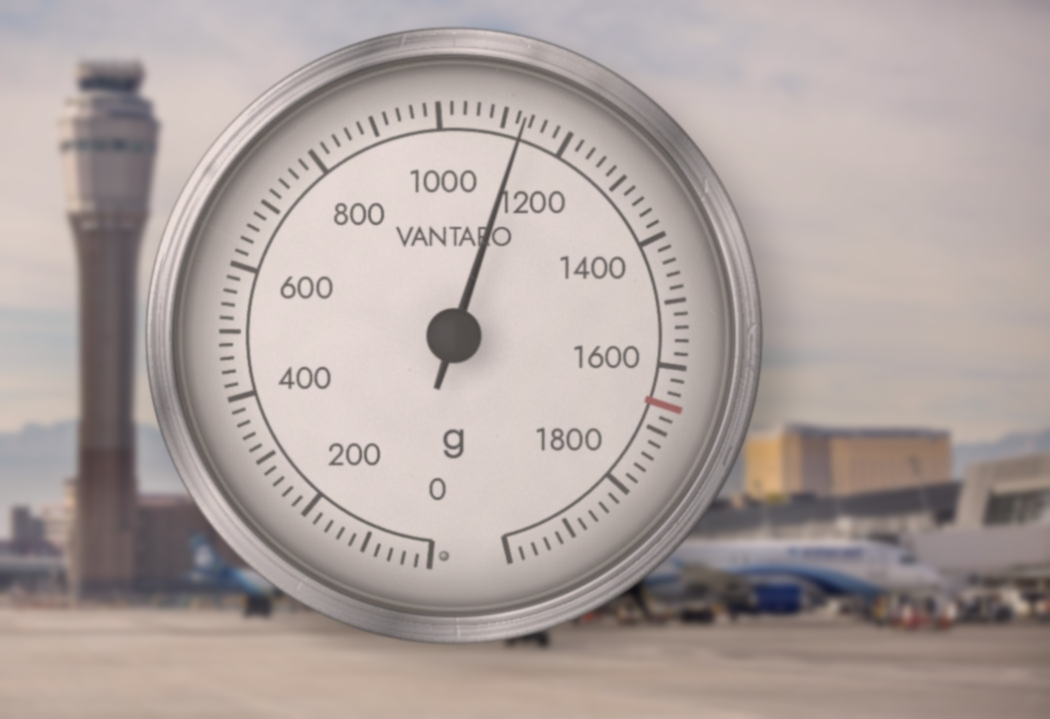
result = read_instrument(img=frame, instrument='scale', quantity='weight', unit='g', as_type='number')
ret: 1130 g
